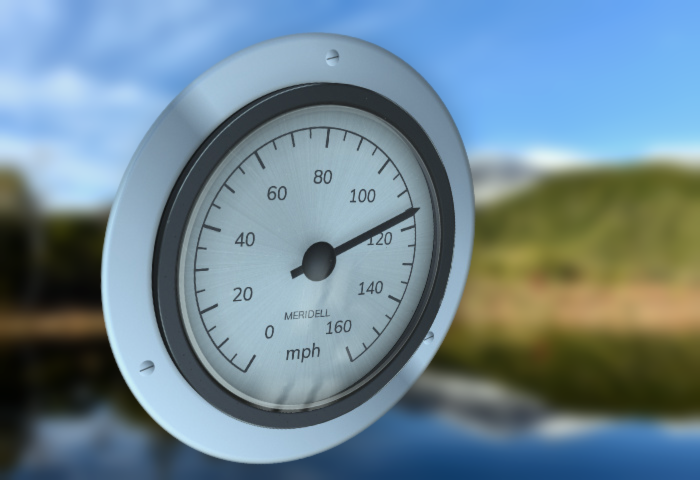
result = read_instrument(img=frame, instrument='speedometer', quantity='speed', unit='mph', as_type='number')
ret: 115 mph
